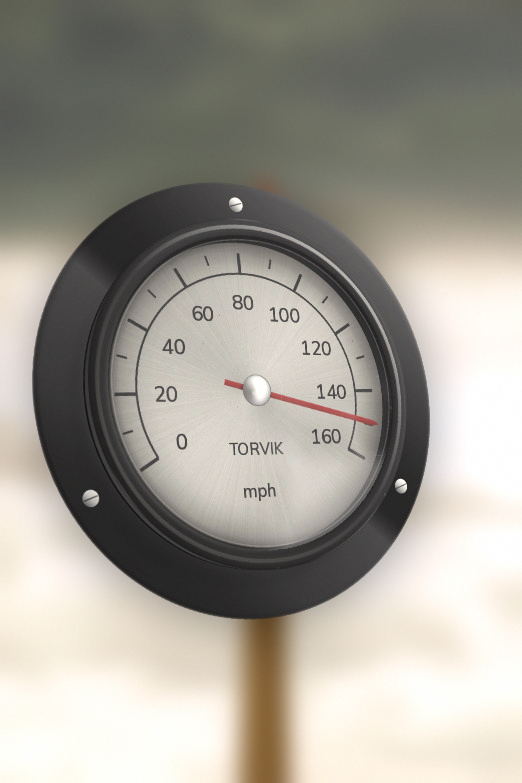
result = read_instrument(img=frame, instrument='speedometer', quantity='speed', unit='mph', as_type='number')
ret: 150 mph
